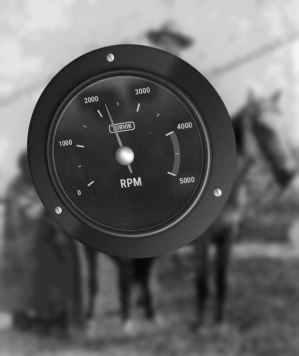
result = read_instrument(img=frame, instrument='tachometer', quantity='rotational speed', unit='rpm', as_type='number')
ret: 2250 rpm
